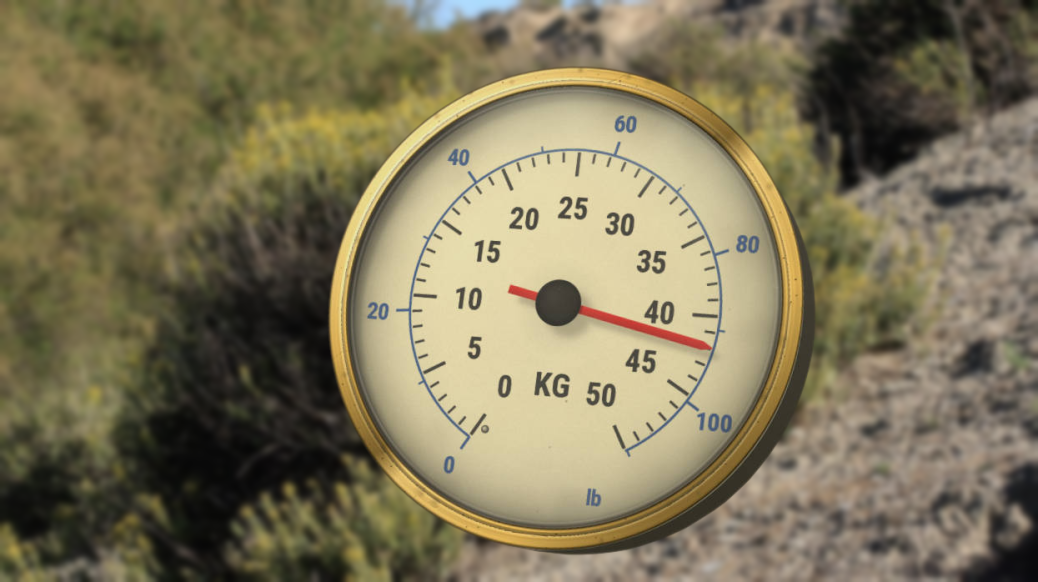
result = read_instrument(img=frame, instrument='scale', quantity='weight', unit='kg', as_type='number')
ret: 42 kg
